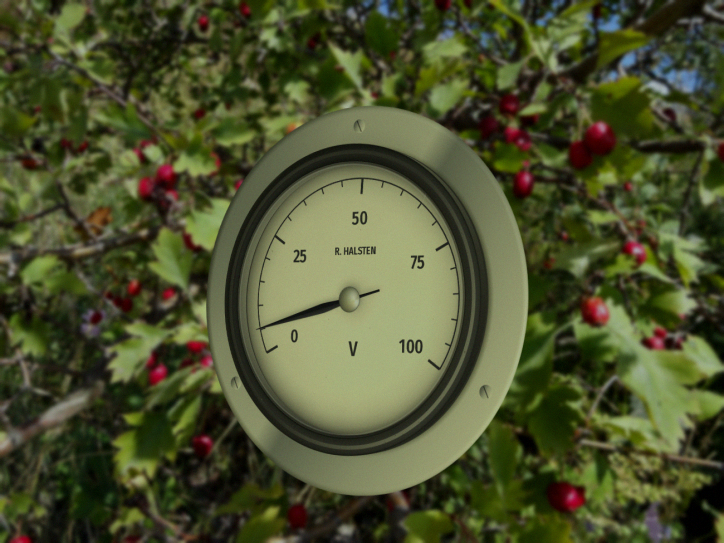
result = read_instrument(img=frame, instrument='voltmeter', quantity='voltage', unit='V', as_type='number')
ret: 5 V
